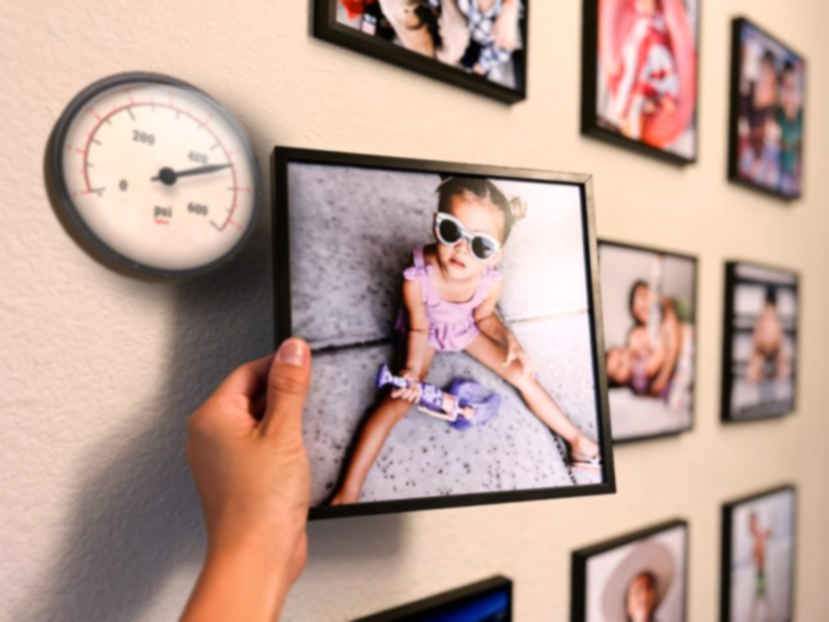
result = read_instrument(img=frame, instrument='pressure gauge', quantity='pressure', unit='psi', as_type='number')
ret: 450 psi
